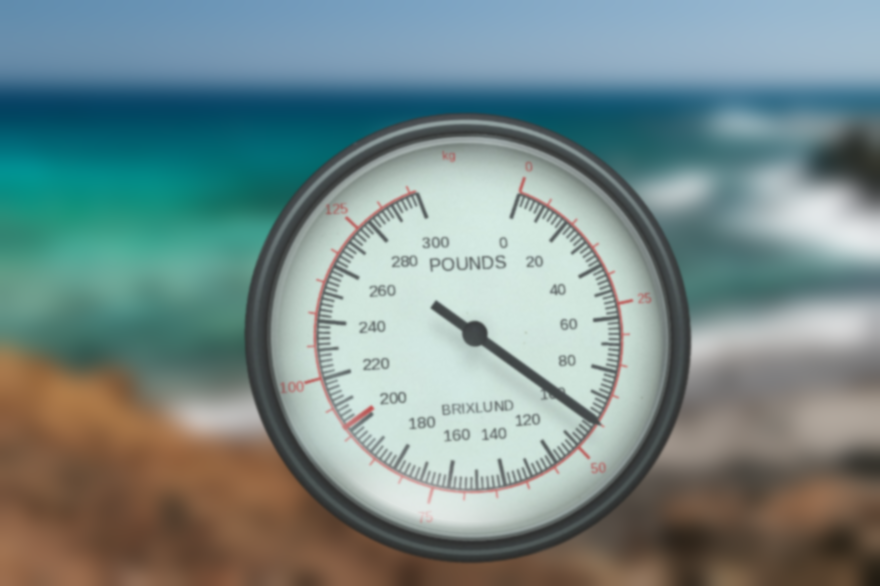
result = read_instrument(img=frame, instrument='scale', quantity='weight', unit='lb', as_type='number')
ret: 100 lb
